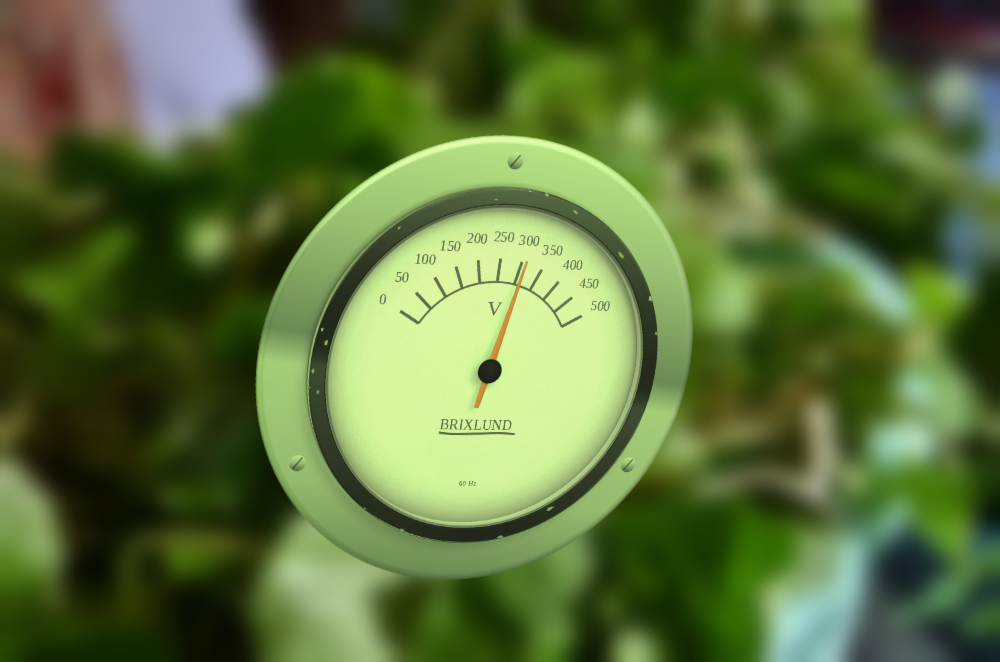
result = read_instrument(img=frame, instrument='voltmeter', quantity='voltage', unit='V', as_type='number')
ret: 300 V
